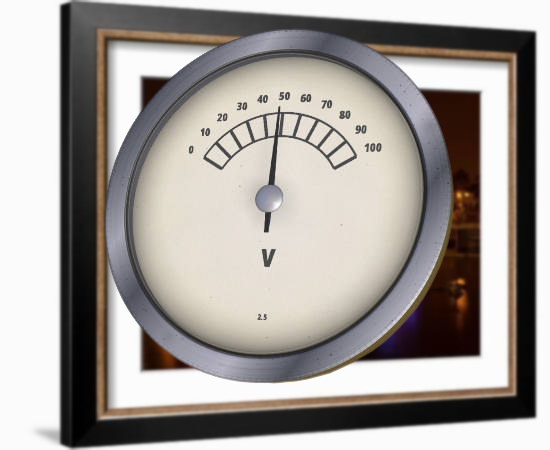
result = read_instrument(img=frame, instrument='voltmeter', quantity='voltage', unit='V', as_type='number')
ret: 50 V
